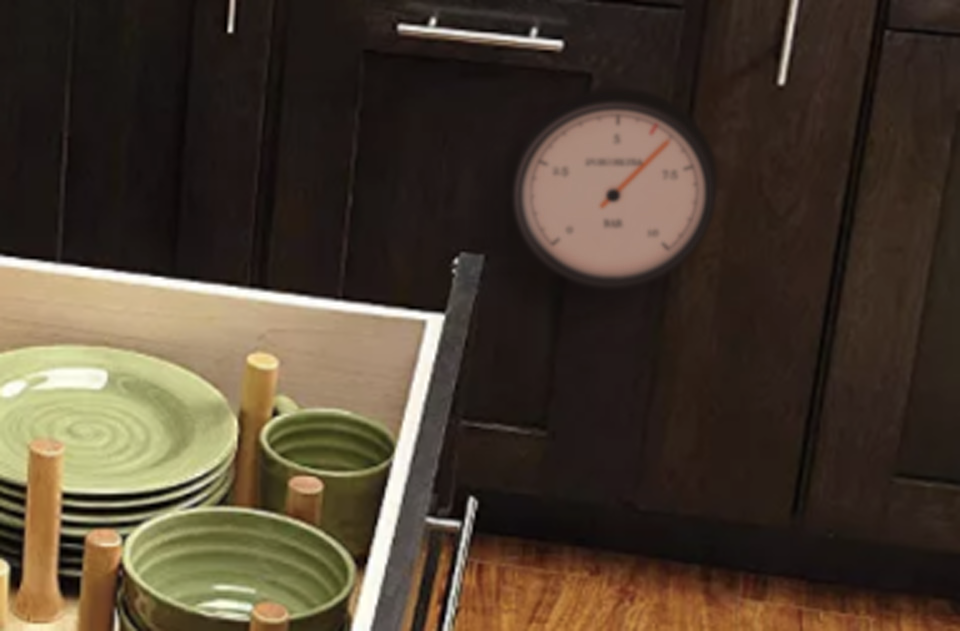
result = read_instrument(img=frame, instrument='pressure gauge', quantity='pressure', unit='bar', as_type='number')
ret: 6.5 bar
